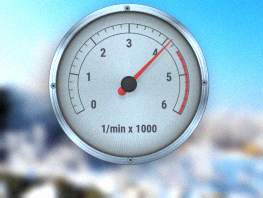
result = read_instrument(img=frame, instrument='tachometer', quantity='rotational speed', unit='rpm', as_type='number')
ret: 4100 rpm
